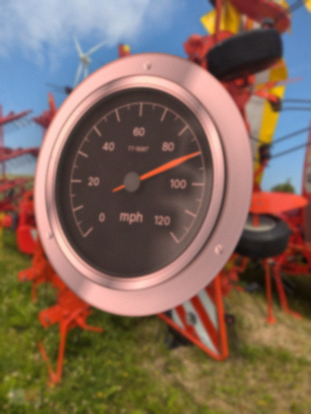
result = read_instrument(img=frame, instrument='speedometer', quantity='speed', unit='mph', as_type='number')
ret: 90 mph
